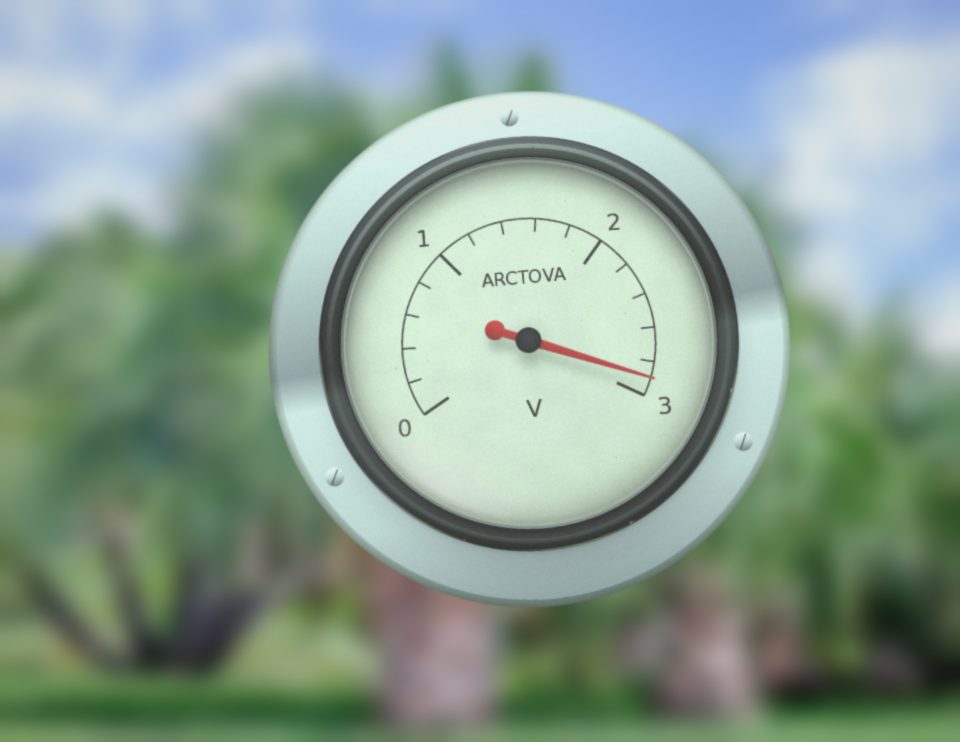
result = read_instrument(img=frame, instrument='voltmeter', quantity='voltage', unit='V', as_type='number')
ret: 2.9 V
